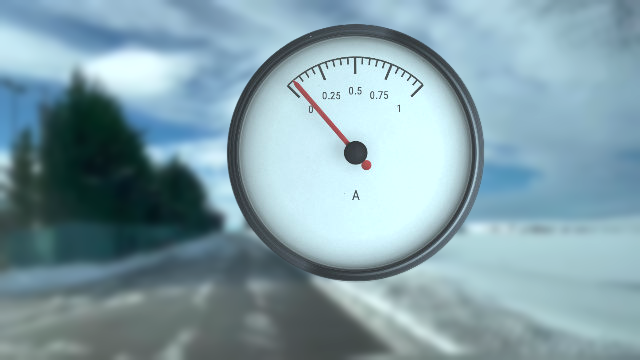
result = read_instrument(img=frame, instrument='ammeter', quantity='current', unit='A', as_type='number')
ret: 0.05 A
